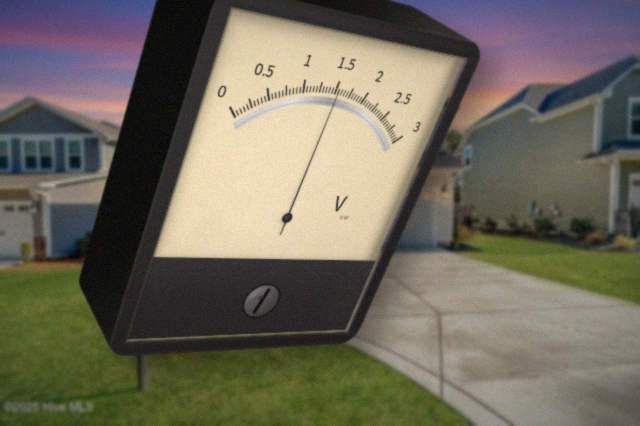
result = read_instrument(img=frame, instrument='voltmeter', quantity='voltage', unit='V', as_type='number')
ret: 1.5 V
